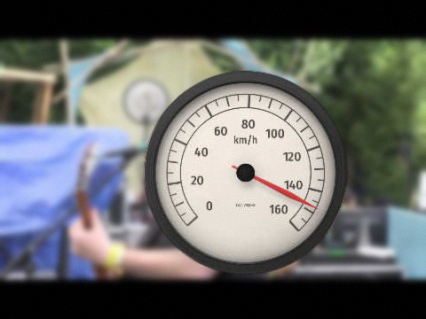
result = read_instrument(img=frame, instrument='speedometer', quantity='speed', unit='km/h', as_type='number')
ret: 147.5 km/h
